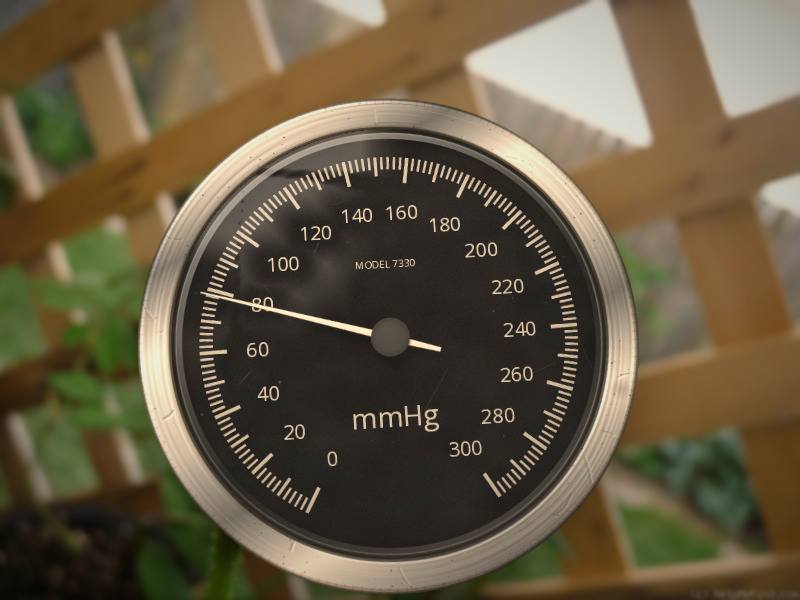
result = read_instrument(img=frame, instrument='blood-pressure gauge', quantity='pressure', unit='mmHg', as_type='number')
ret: 78 mmHg
